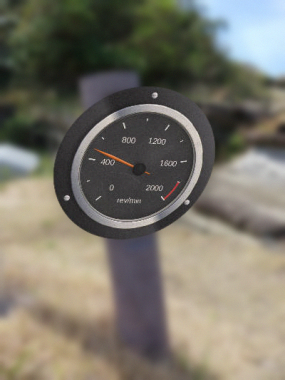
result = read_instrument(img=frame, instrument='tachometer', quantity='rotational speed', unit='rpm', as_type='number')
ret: 500 rpm
